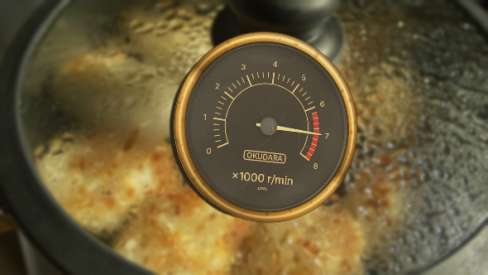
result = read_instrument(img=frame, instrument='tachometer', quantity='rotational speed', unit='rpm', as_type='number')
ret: 7000 rpm
